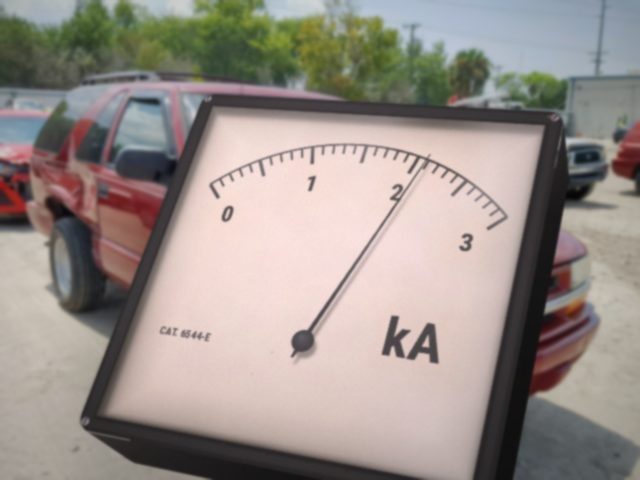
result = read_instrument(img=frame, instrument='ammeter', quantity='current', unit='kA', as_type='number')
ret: 2.1 kA
